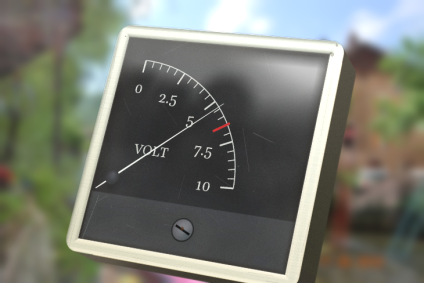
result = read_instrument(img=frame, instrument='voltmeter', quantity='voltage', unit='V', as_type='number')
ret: 5.5 V
